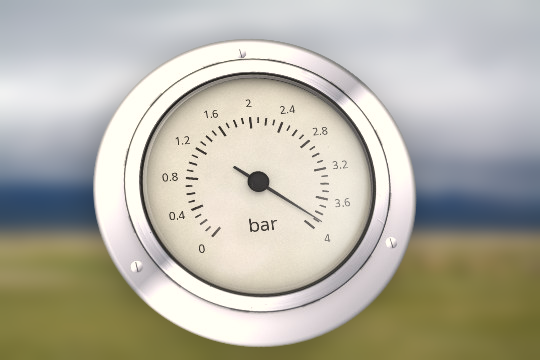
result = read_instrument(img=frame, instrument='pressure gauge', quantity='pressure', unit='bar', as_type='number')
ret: 3.9 bar
